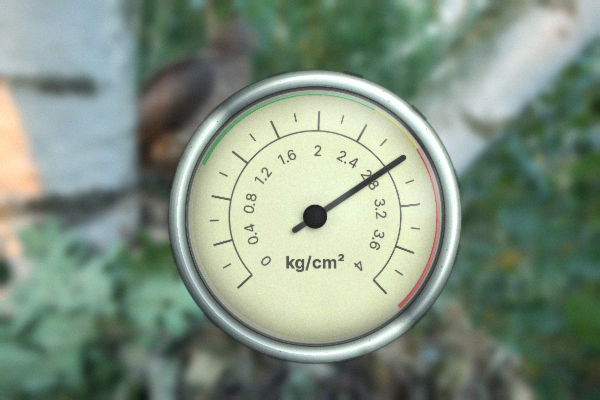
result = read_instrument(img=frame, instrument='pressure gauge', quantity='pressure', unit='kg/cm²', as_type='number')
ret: 2.8 kg/cm²
